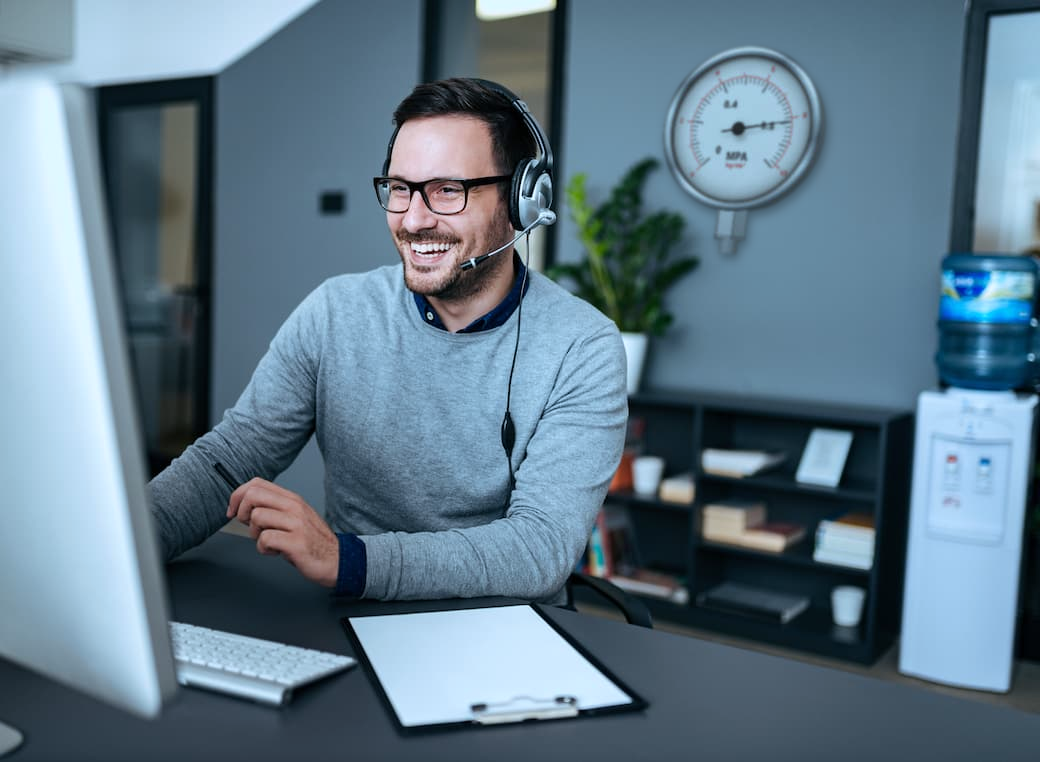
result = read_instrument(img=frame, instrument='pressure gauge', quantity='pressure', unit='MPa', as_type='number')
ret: 0.8 MPa
